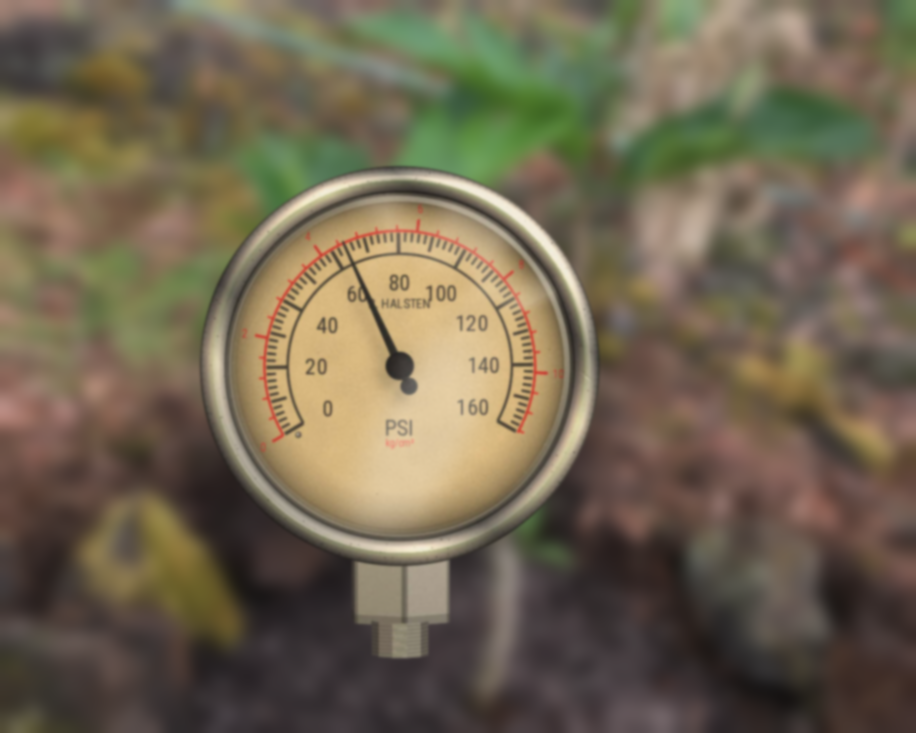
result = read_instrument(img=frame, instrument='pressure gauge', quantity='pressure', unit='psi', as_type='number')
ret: 64 psi
